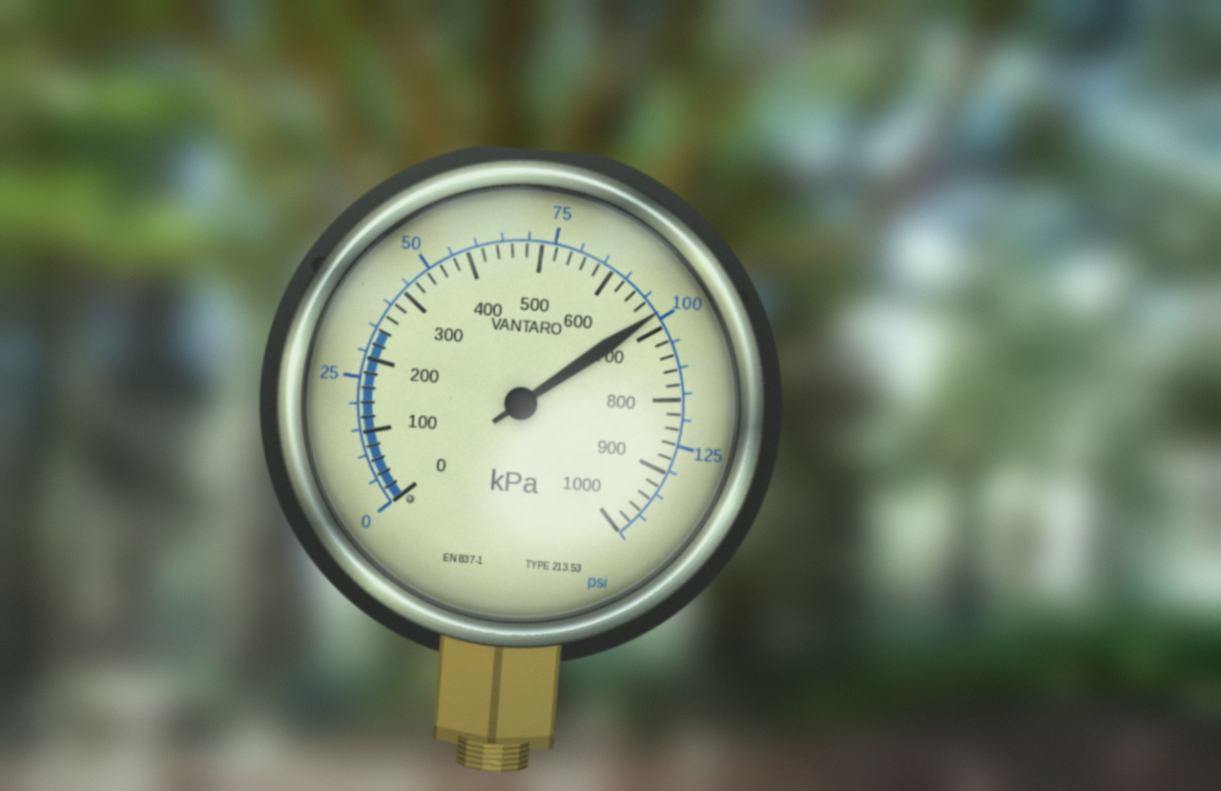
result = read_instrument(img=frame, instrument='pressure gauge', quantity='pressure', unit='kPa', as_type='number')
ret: 680 kPa
